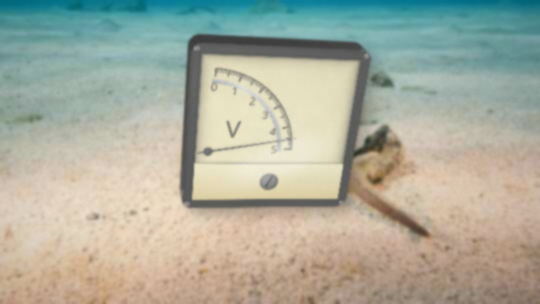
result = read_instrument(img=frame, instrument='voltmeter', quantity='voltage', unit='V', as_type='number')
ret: 4.5 V
